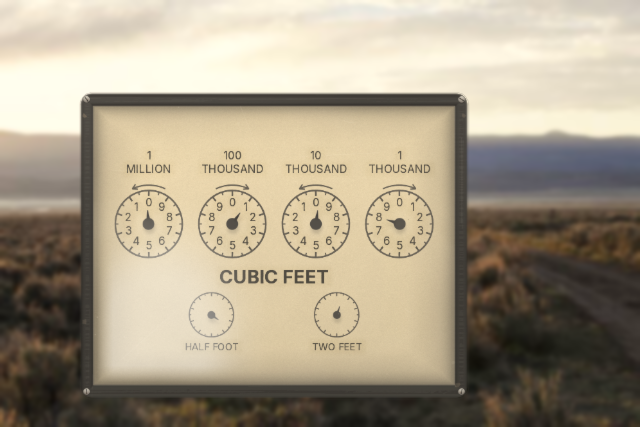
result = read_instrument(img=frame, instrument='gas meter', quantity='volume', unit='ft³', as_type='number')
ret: 9800 ft³
